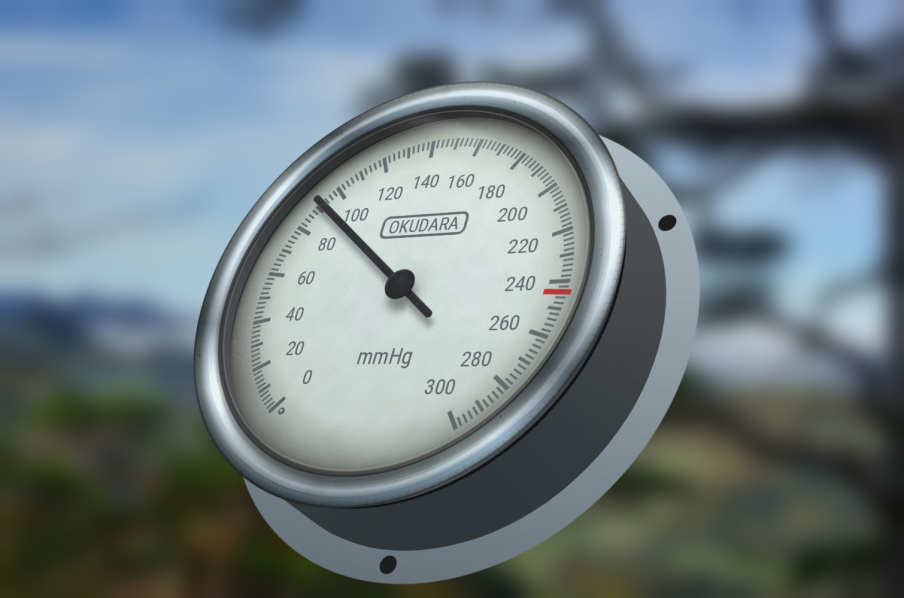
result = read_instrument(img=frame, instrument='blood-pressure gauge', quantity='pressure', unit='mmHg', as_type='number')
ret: 92 mmHg
